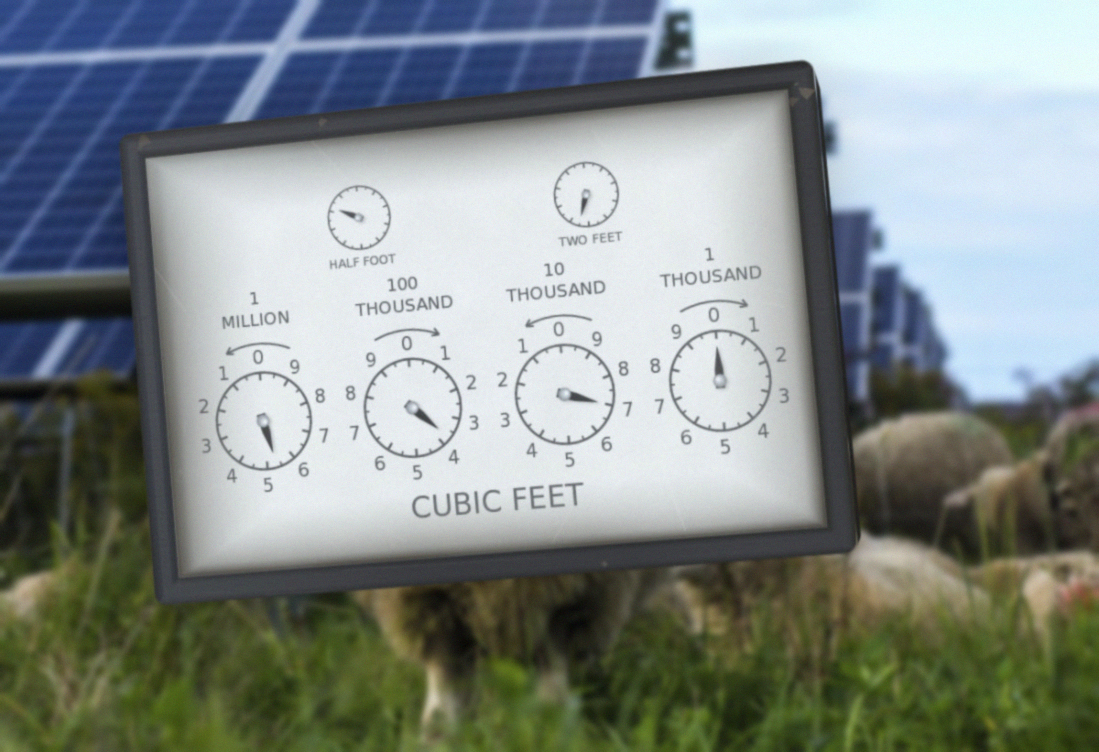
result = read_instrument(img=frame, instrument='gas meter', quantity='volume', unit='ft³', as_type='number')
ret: 537000 ft³
